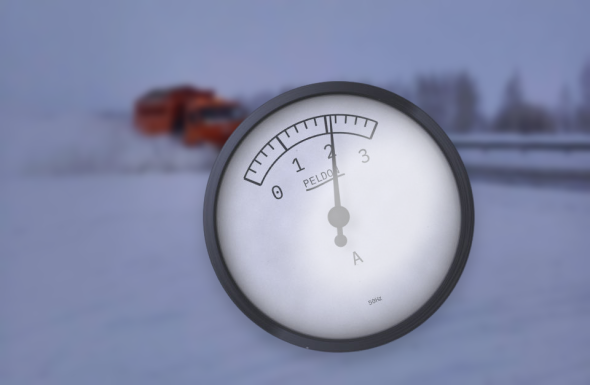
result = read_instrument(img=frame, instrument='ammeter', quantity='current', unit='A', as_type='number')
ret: 2.1 A
